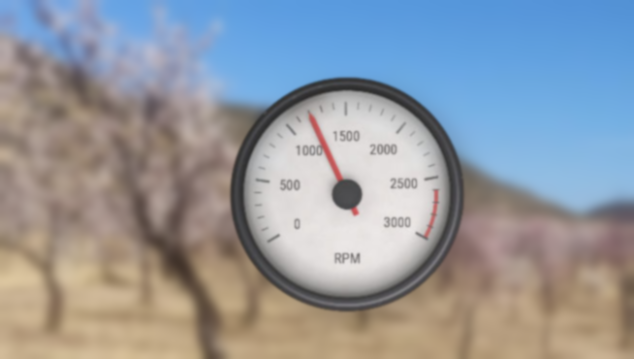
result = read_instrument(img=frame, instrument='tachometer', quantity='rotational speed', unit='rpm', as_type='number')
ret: 1200 rpm
